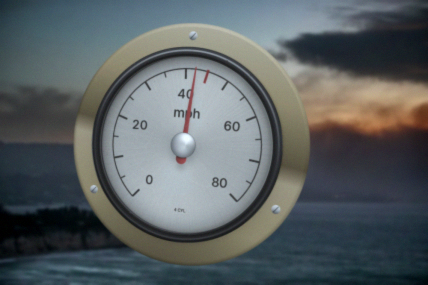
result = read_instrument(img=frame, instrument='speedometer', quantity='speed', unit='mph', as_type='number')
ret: 42.5 mph
